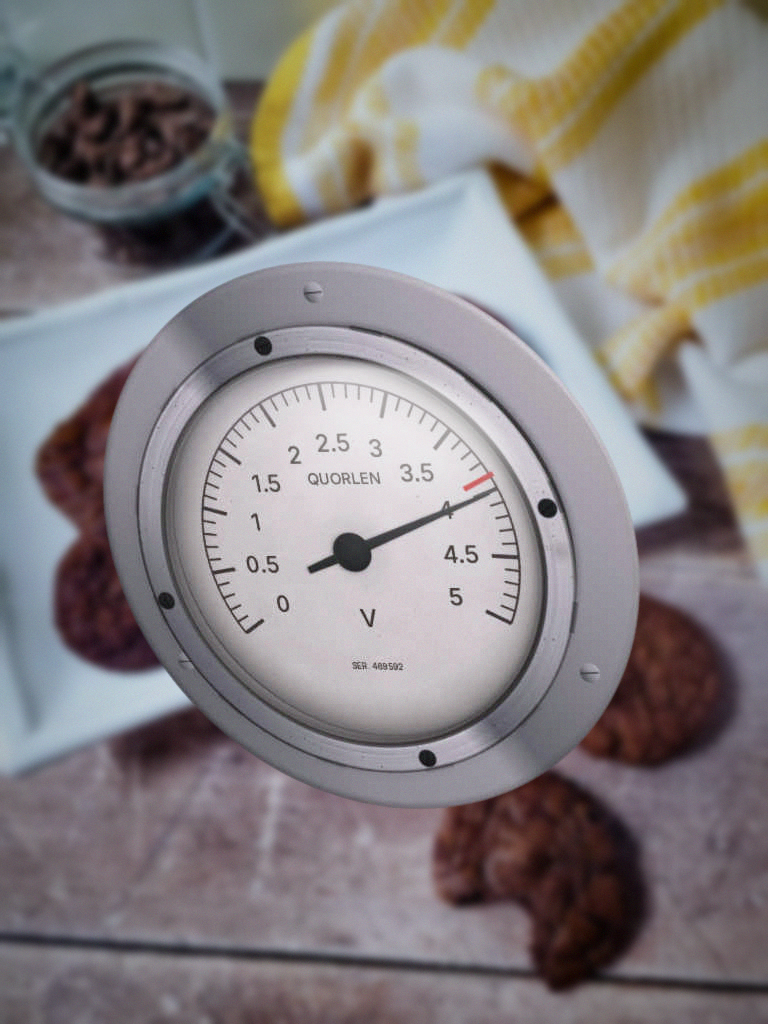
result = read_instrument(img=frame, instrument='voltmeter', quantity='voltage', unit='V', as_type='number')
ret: 4 V
